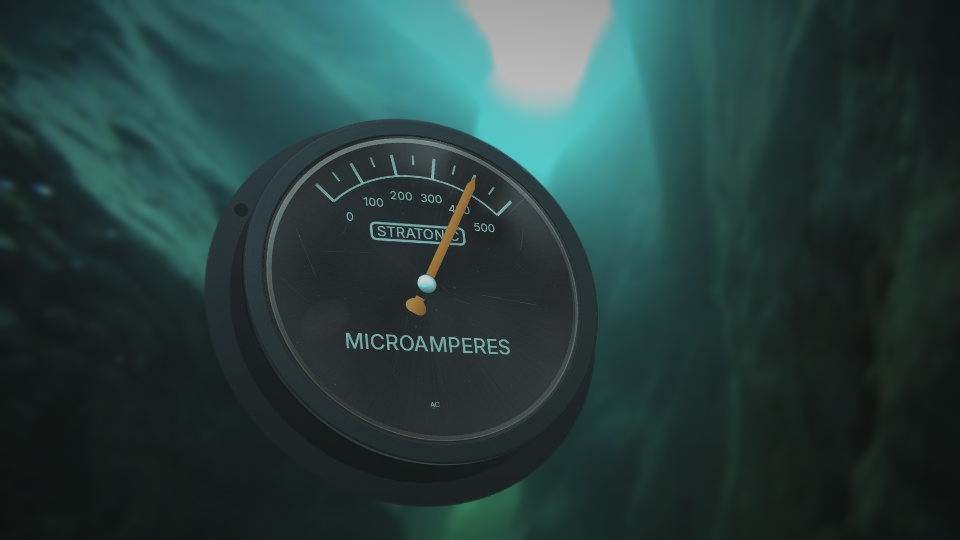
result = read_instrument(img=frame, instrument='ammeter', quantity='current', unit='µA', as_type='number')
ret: 400 µA
